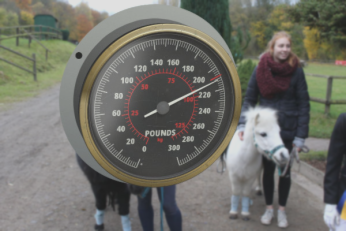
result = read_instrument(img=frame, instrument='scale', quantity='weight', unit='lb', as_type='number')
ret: 210 lb
